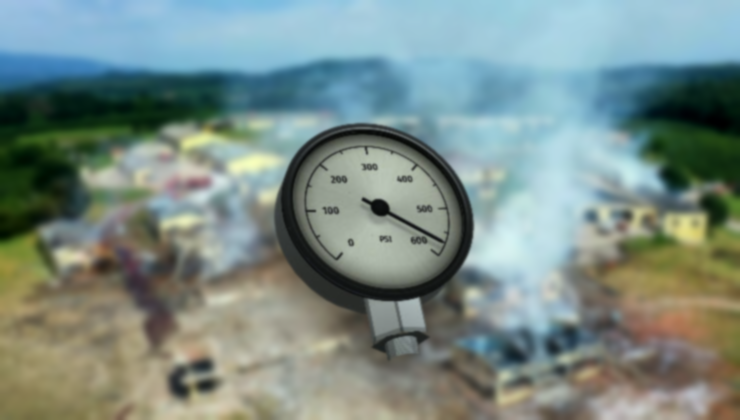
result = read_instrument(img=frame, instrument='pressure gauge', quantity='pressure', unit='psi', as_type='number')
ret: 575 psi
